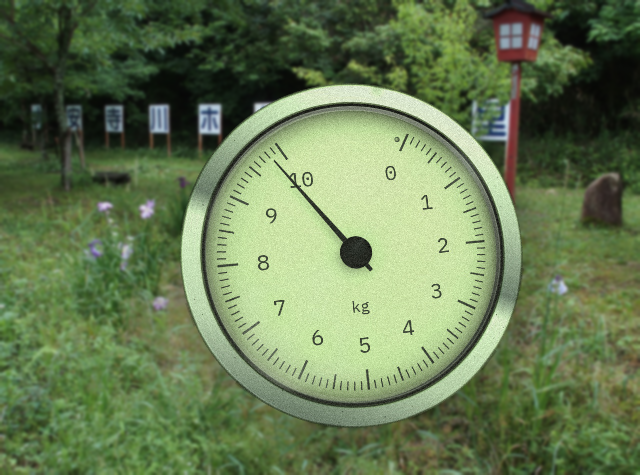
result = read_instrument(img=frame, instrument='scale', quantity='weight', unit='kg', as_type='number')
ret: 9.8 kg
